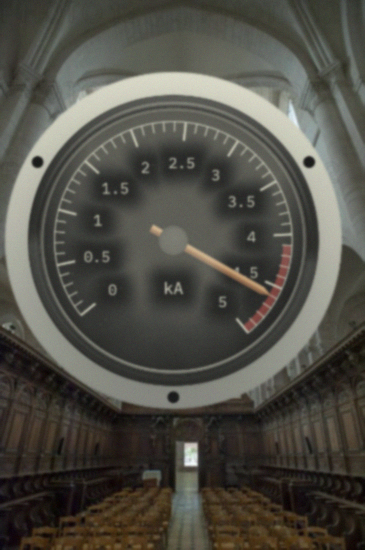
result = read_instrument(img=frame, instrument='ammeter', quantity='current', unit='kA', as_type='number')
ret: 4.6 kA
